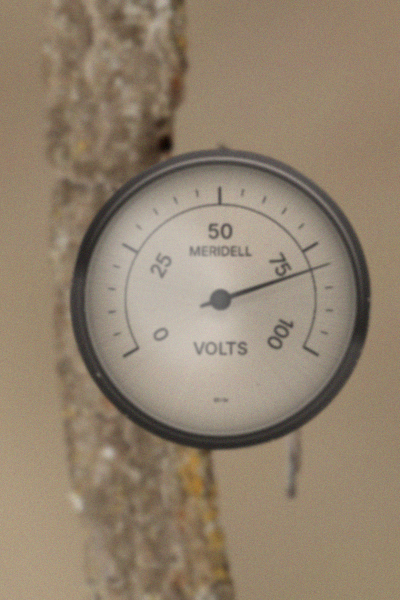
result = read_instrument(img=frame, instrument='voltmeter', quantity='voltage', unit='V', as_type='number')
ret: 80 V
